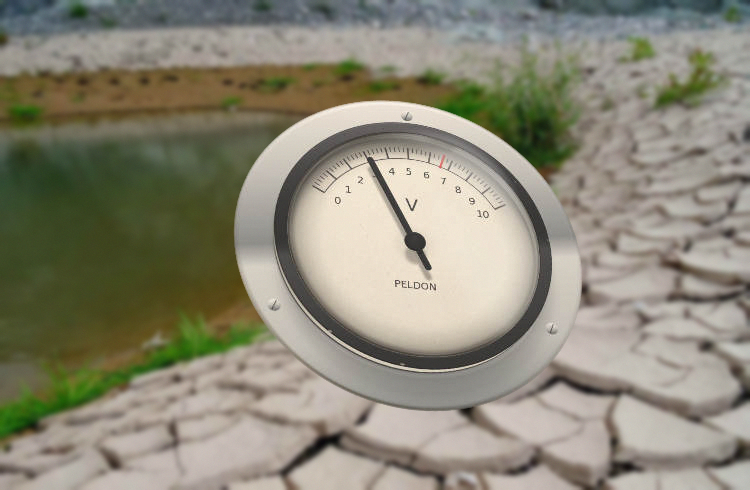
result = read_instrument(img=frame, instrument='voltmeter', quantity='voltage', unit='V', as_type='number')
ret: 3 V
